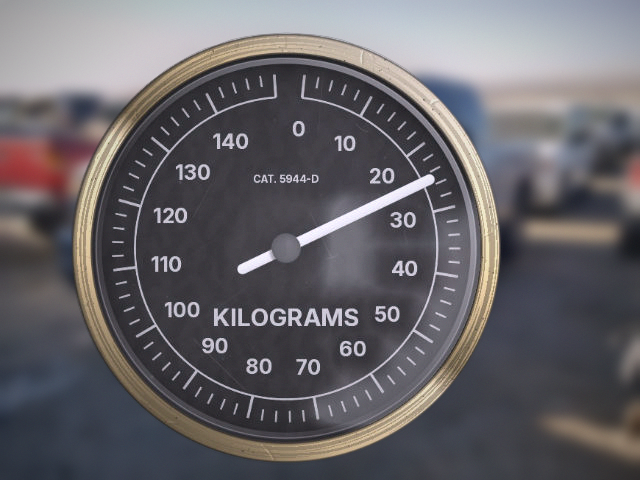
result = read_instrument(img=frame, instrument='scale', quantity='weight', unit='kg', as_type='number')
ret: 25 kg
